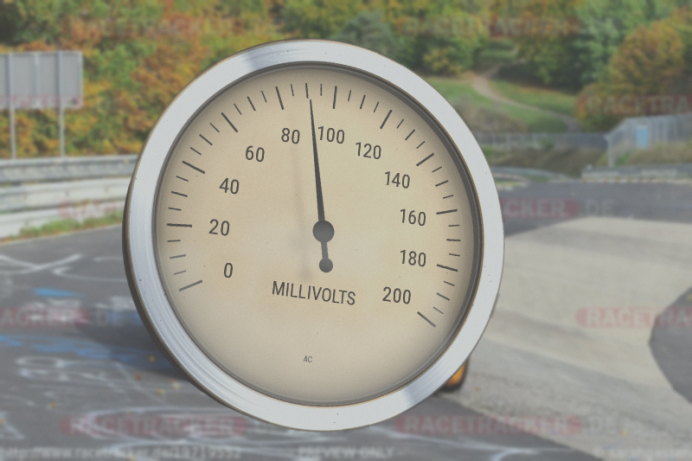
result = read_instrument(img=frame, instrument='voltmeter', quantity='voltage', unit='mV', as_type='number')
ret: 90 mV
